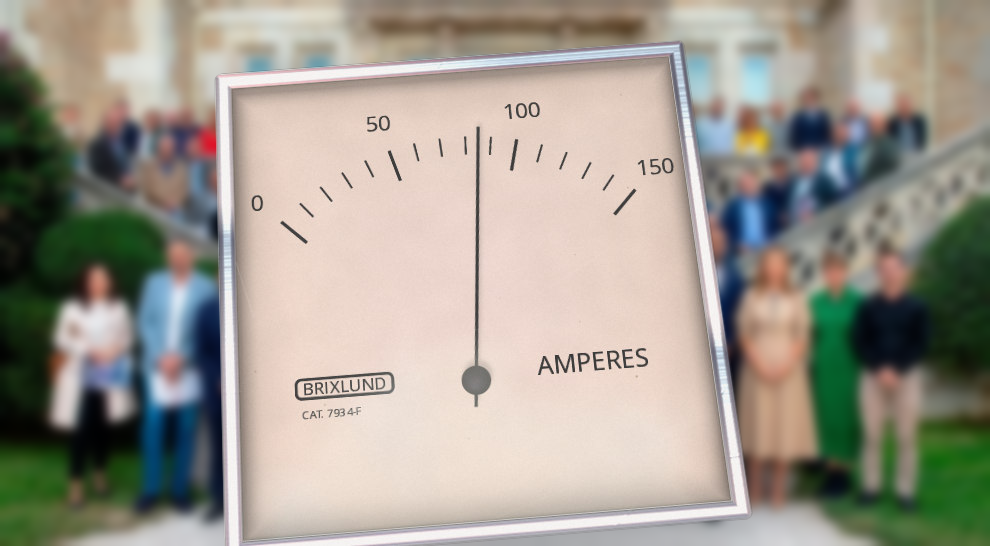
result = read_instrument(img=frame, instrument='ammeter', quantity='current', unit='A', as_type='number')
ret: 85 A
